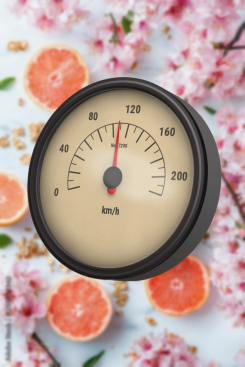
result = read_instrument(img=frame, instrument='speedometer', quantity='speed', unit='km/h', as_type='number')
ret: 110 km/h
